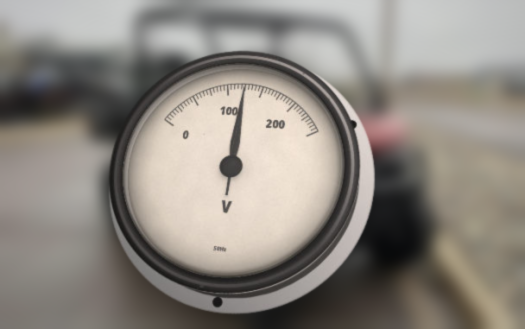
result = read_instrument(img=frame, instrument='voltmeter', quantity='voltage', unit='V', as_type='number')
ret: 125 V
